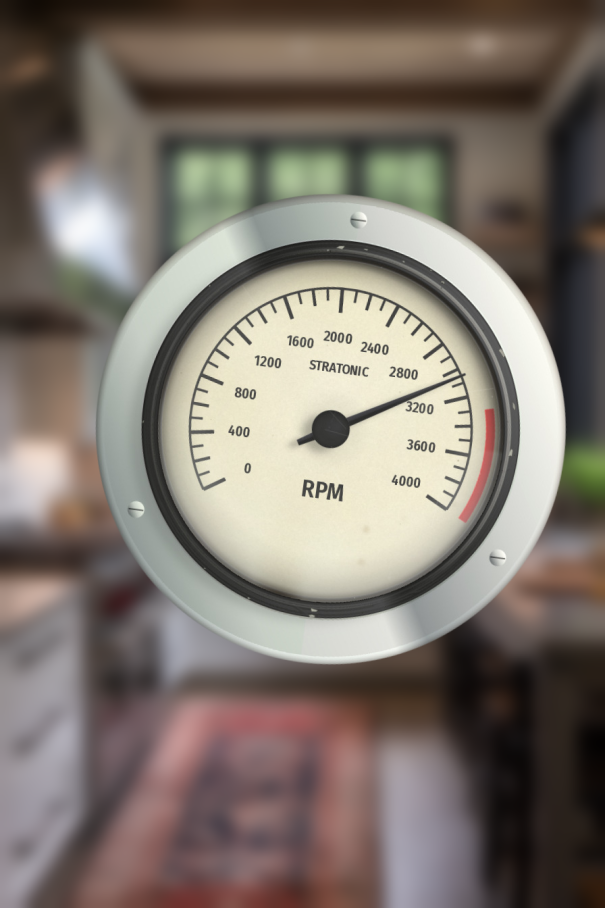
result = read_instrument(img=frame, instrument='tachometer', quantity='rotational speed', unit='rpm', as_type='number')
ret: 3050 rpm
